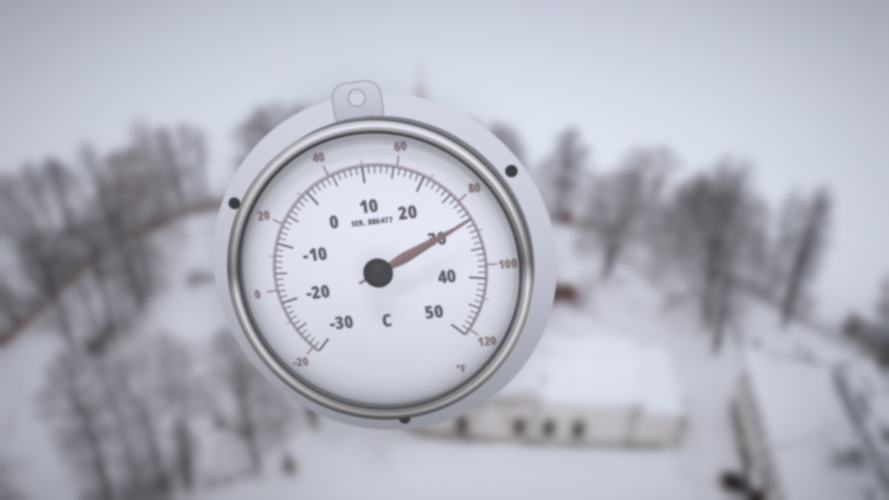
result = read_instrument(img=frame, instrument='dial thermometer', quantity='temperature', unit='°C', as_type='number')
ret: 30 °C
